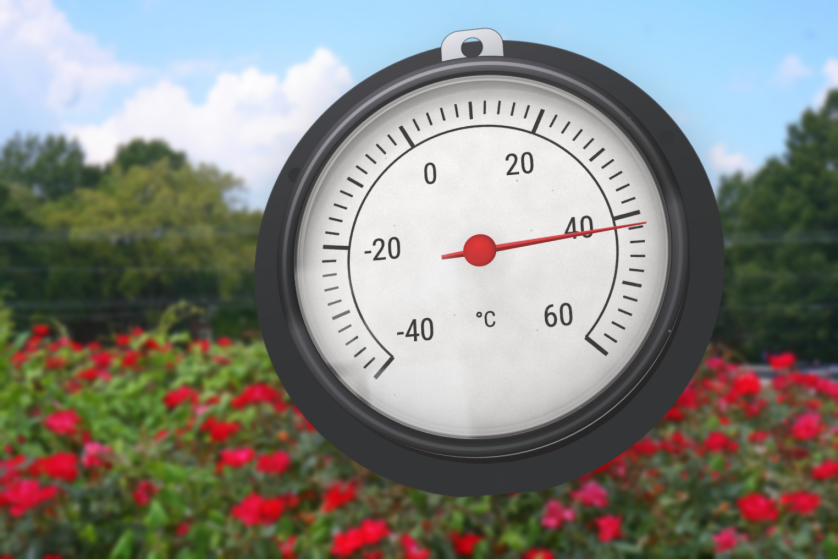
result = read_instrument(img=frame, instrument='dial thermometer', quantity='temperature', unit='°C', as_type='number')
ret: 42 °C
